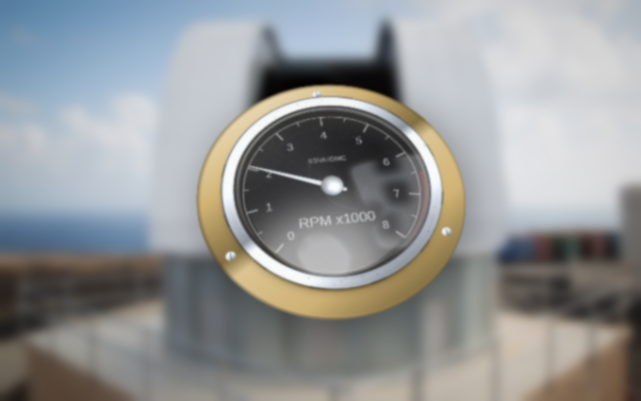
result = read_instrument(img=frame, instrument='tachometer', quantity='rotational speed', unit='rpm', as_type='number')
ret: 2000 rpm
